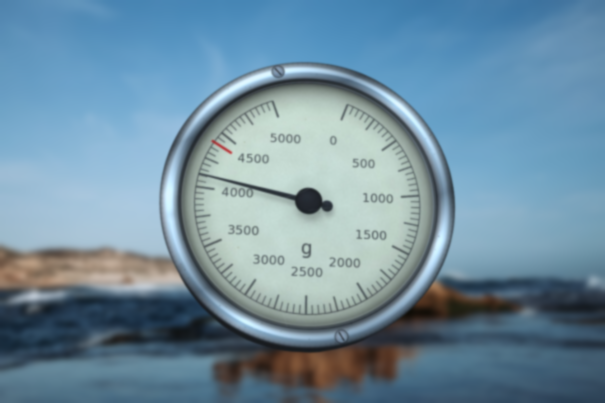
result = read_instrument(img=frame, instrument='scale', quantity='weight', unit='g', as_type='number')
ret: 4100 g
